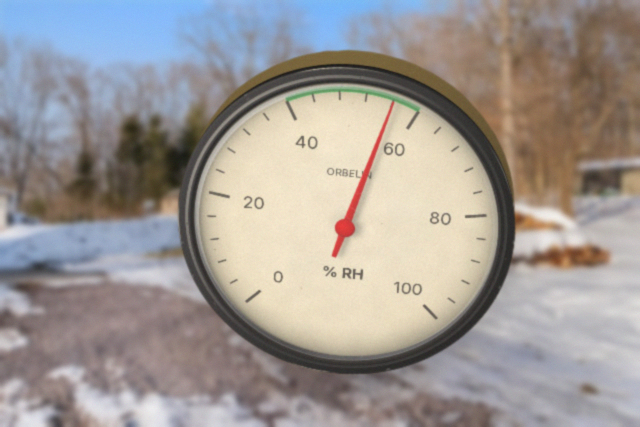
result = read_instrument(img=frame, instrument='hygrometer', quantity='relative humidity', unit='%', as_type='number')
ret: 56 %
